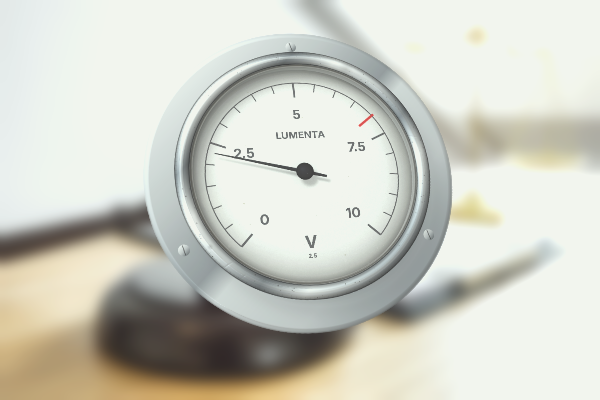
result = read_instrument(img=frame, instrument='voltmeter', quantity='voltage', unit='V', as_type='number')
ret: 2.25 V
